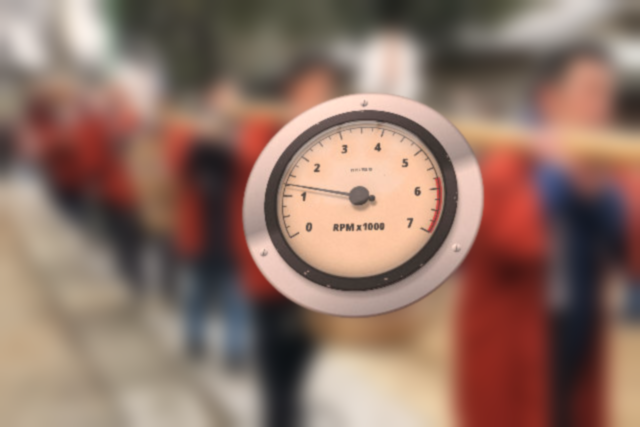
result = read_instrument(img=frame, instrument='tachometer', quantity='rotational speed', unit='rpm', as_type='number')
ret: 1250 rpm
